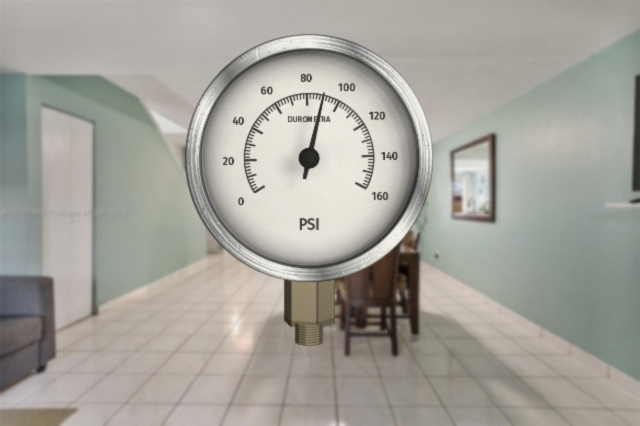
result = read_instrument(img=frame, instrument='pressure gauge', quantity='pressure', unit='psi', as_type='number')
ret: 90 psi
